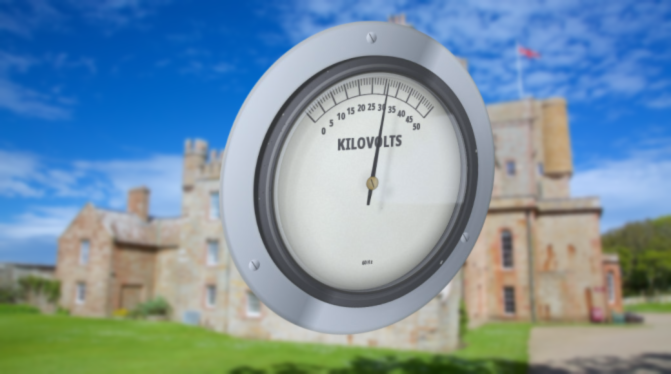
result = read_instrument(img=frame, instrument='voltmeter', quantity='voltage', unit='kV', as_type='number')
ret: 30 kV
